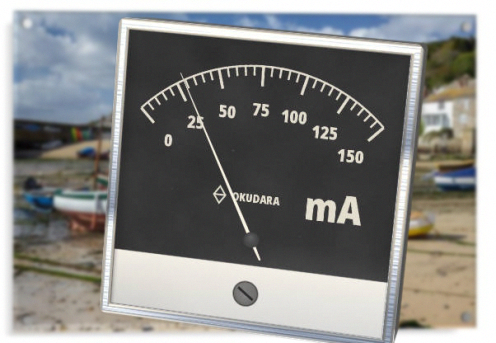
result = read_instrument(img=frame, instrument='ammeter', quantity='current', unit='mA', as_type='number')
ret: 30 mA
